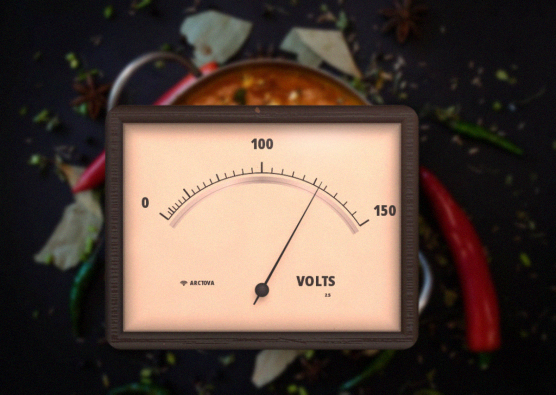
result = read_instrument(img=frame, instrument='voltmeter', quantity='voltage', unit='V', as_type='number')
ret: 127.5 V
